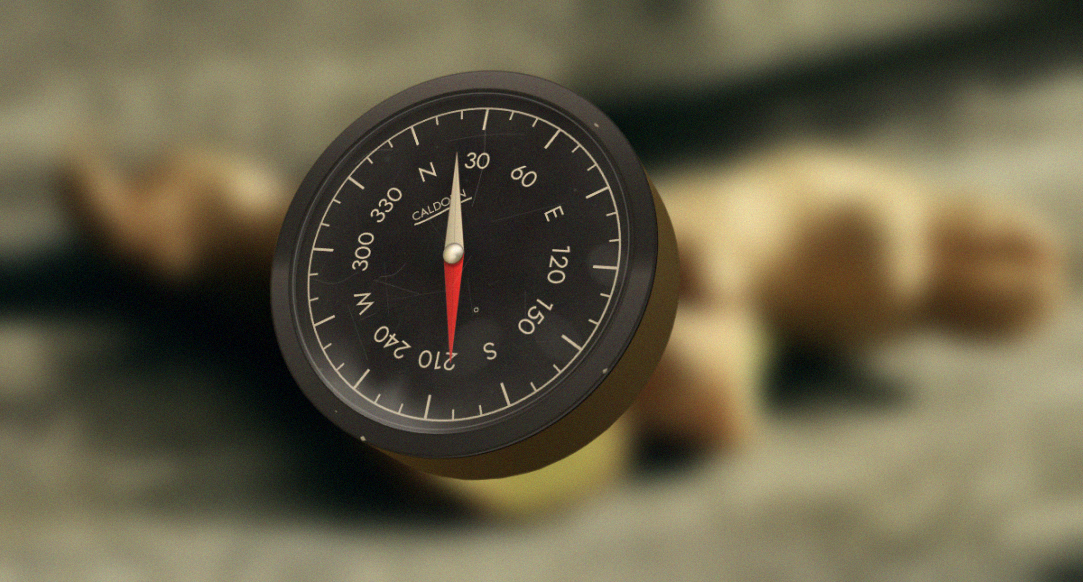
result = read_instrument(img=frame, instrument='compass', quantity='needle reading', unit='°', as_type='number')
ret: 200 °
